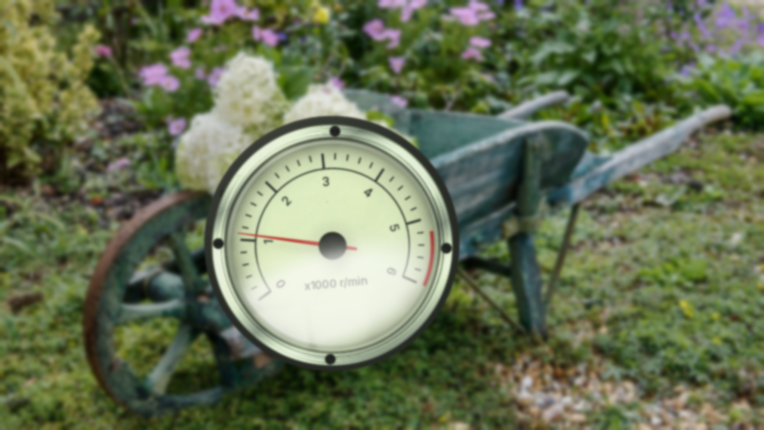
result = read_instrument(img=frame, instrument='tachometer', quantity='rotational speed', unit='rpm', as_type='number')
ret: 1100 rpm
